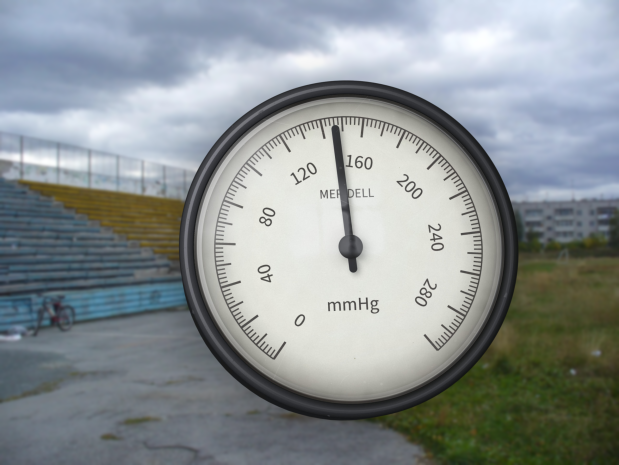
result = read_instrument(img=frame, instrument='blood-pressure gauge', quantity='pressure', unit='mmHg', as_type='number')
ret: 146 mmHg
